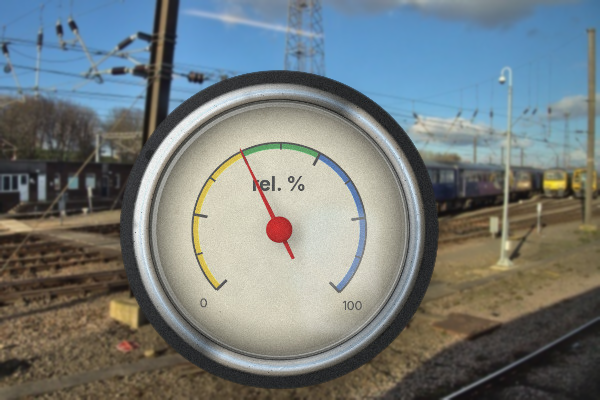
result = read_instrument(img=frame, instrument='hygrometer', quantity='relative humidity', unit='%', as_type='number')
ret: 40 %
